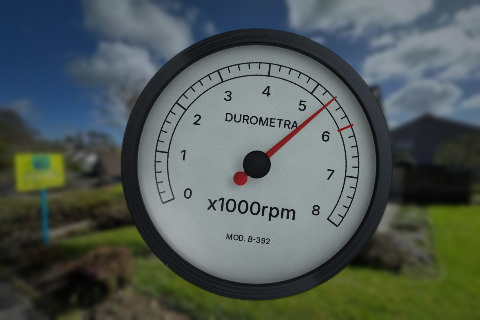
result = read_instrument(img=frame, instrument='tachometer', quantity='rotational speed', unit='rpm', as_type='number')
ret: 5400 rpm
